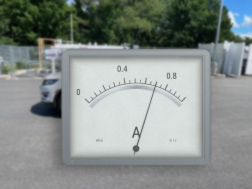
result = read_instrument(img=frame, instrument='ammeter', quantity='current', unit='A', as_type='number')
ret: 0.7 A
